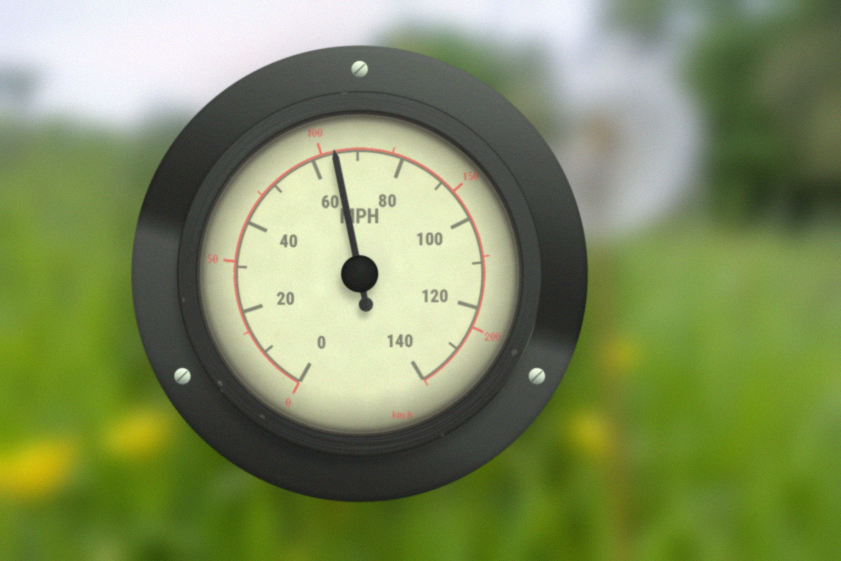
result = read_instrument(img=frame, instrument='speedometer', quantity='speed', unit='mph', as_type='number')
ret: 65 mph
